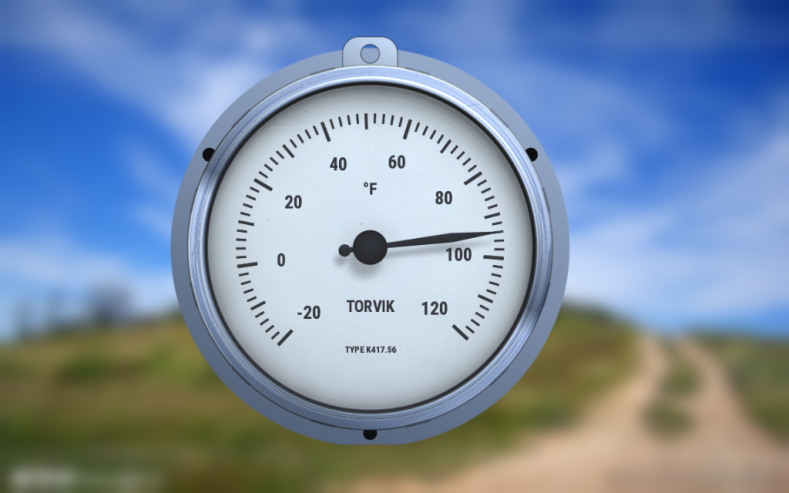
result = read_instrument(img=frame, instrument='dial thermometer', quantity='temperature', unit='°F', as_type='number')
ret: 94 °F
